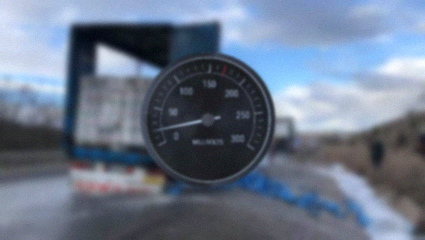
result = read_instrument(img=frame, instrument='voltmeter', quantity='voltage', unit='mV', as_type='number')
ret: 20 mV
